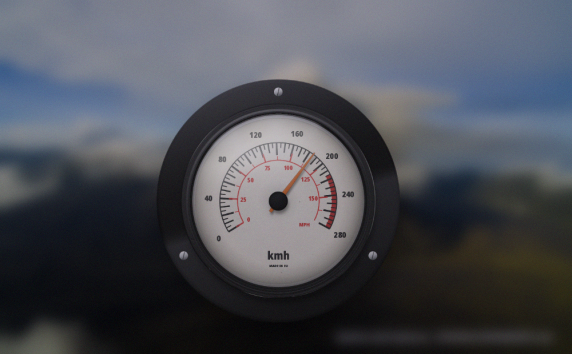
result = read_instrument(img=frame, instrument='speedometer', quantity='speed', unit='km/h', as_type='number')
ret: 185 km/h
